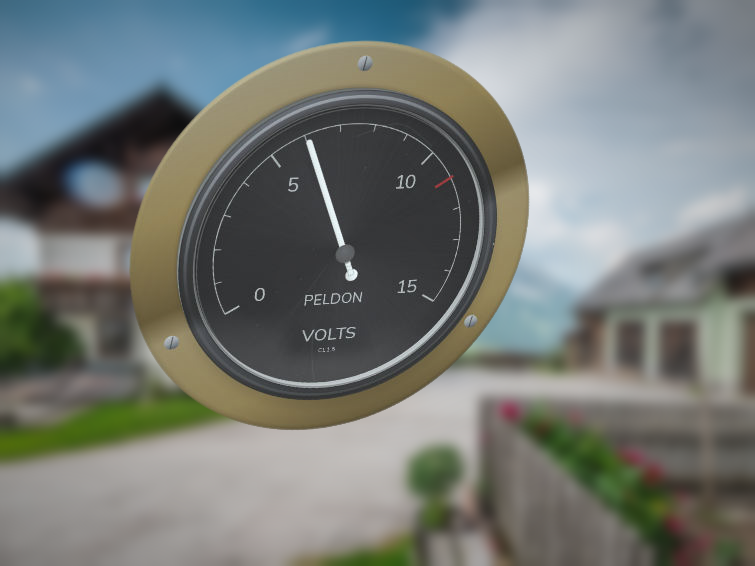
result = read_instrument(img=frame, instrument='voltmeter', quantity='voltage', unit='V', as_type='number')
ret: 6 V
